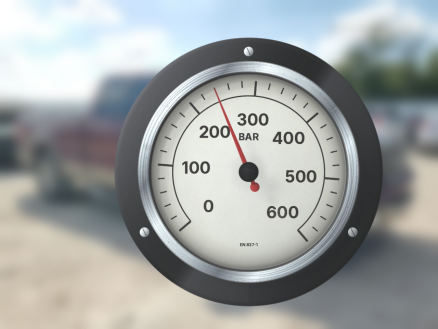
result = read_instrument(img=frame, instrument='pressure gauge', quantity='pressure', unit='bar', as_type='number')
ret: 240 bar
